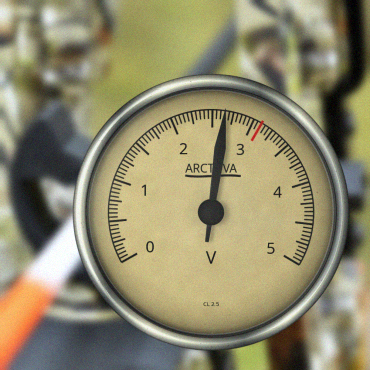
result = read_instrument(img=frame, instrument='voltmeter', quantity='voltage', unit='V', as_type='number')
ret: 2.65 V
